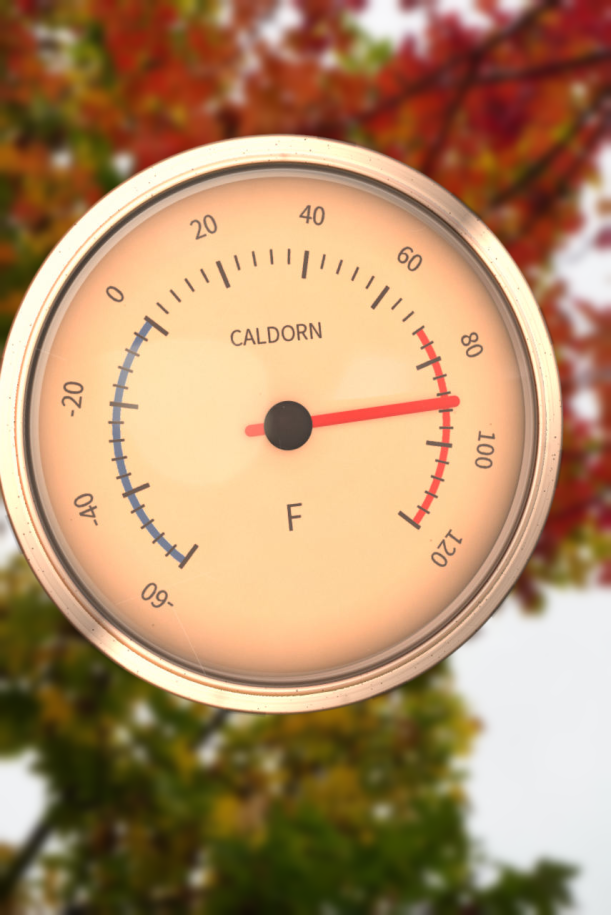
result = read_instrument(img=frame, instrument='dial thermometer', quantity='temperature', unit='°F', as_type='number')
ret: 90 °F
